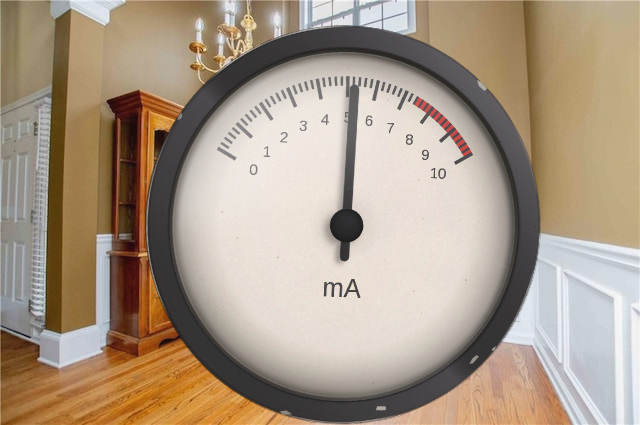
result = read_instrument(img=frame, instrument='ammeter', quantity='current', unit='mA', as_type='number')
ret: 5.2 mA
